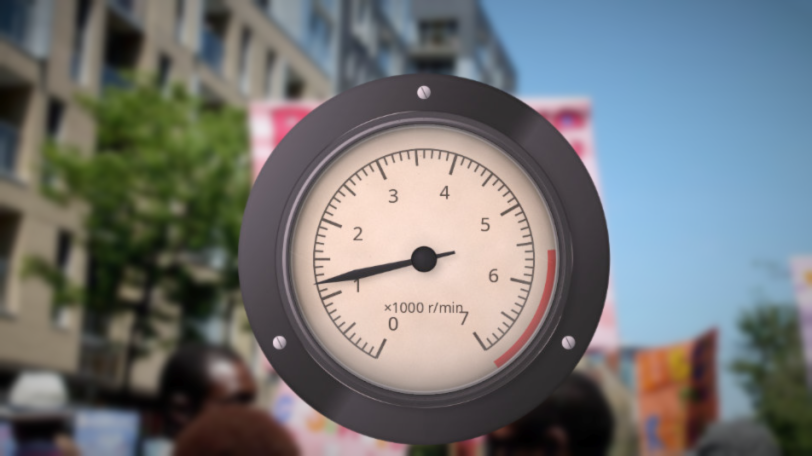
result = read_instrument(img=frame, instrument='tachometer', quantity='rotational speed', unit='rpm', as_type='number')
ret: 1200 rpm
